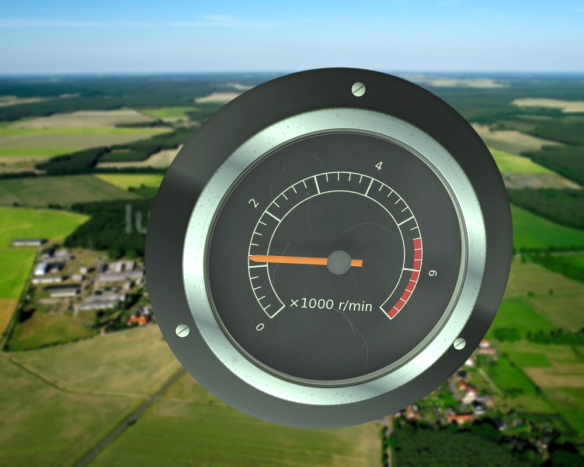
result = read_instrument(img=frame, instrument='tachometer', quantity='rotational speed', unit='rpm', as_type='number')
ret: 1200 rpm
